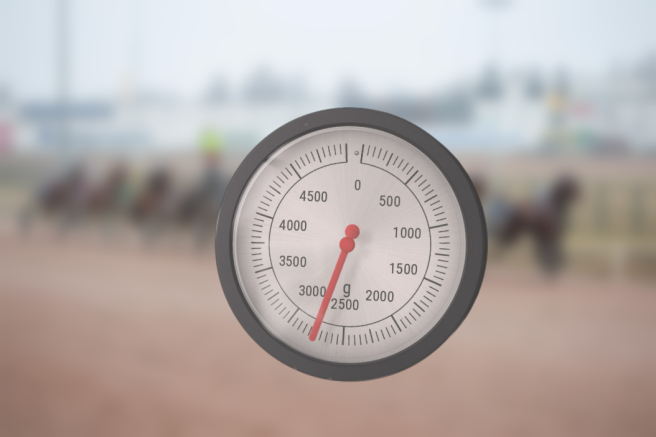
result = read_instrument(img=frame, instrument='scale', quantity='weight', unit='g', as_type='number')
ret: 2750 g
